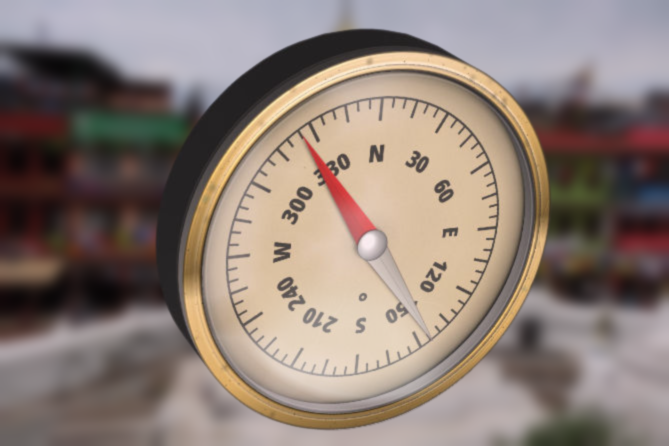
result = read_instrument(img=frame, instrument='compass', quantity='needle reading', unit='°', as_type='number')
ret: 325 °
